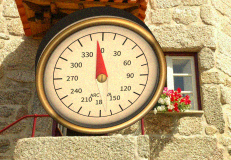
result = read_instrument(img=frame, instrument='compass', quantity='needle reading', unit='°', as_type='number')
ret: 352.5 °
